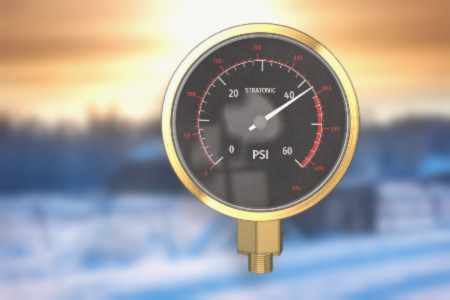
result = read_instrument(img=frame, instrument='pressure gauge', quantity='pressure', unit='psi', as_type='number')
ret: 42 psi
